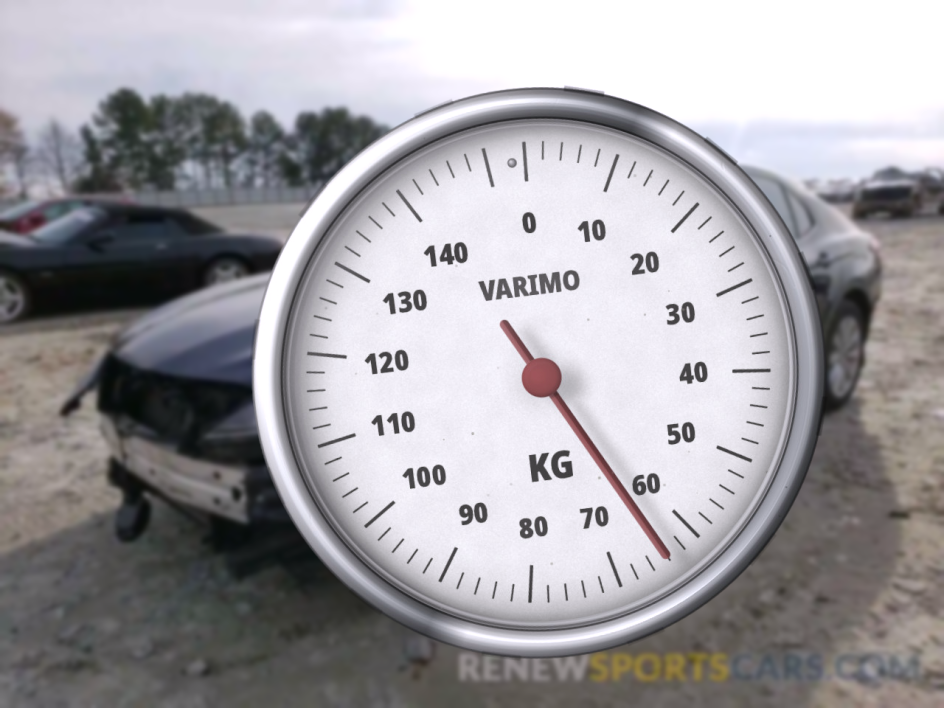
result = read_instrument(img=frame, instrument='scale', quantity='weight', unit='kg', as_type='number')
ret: 64 kg
